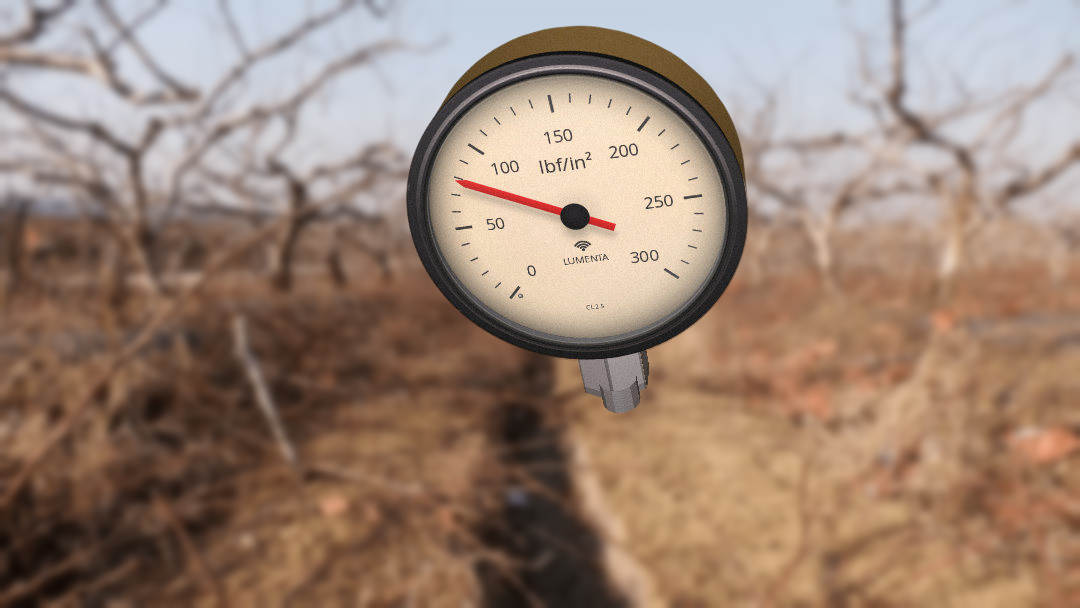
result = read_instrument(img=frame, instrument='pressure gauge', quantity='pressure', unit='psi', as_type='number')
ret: 80 psi
